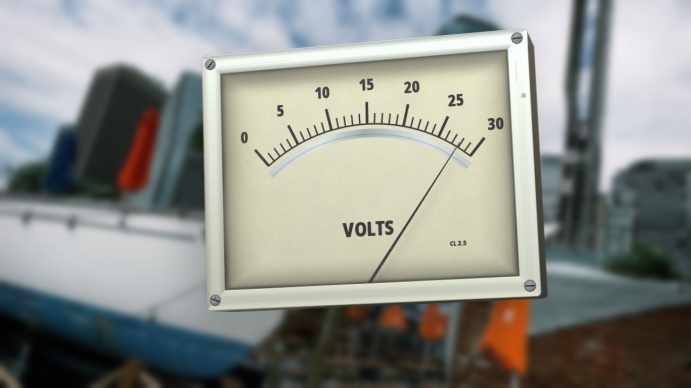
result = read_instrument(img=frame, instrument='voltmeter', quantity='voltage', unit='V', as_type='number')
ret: 28 V
